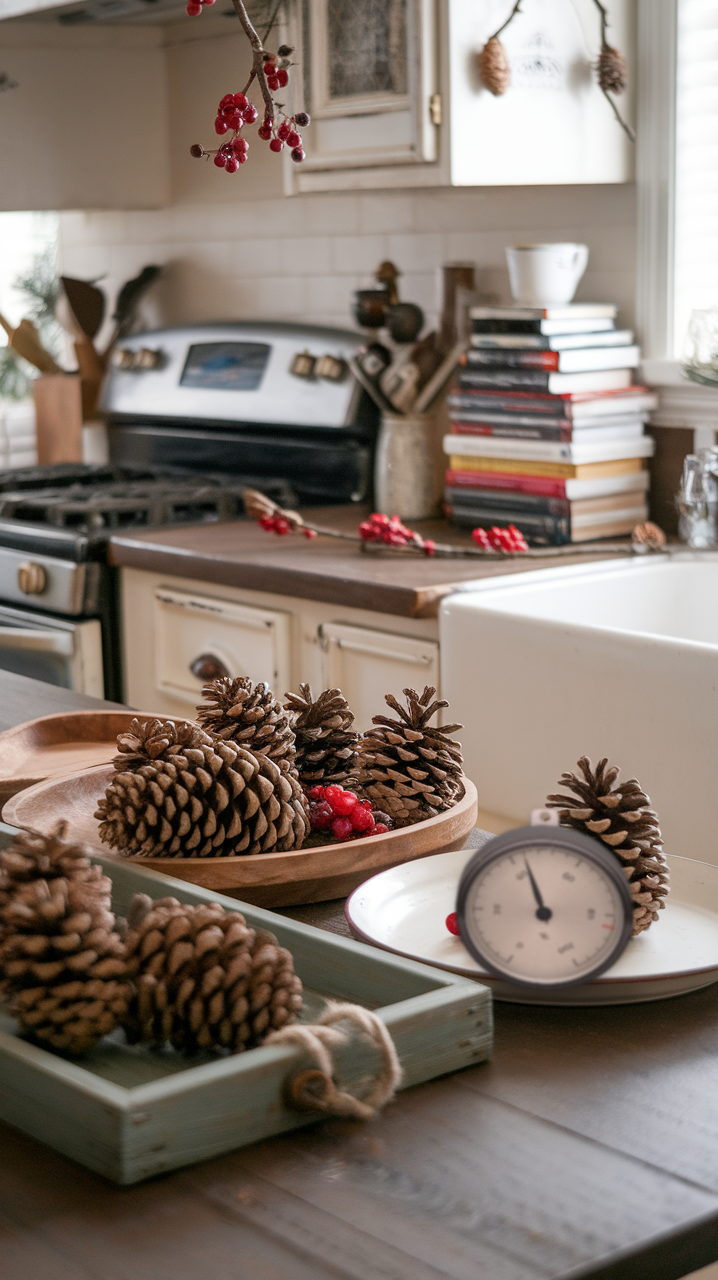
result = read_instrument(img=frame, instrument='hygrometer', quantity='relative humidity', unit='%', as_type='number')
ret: 44 %
